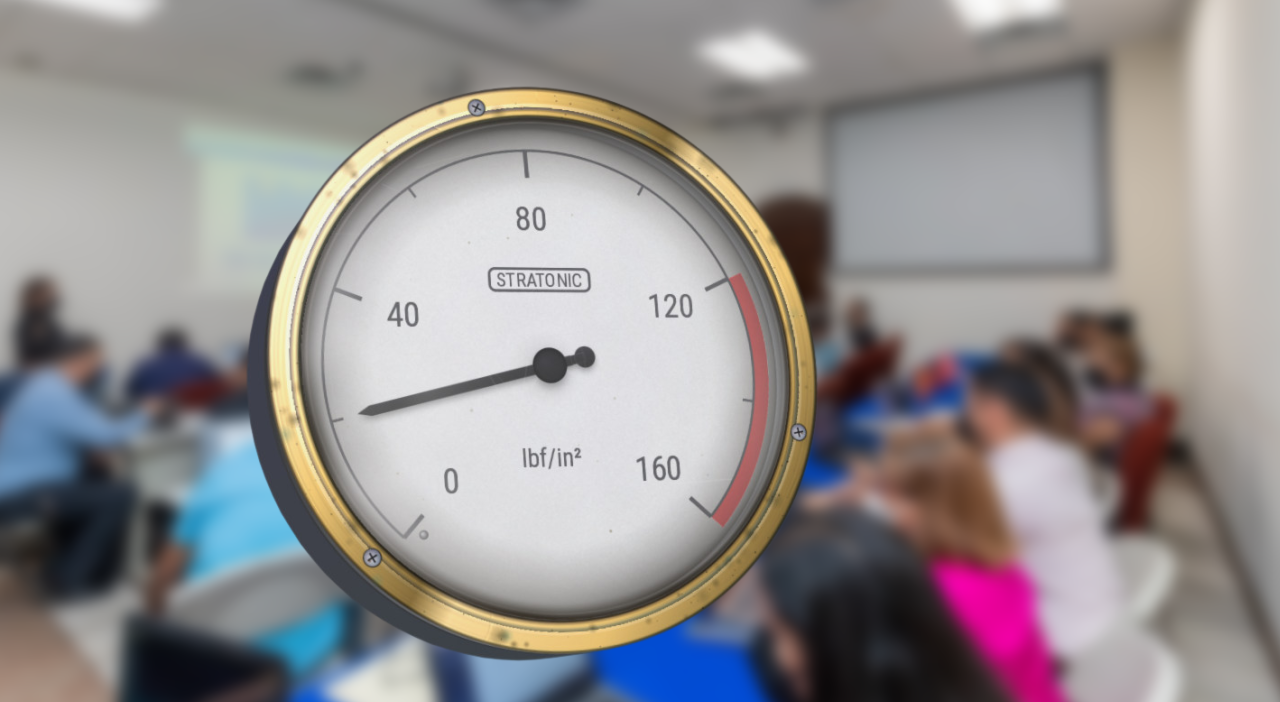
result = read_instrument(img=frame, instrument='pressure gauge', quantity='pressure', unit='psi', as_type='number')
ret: 20 psi
